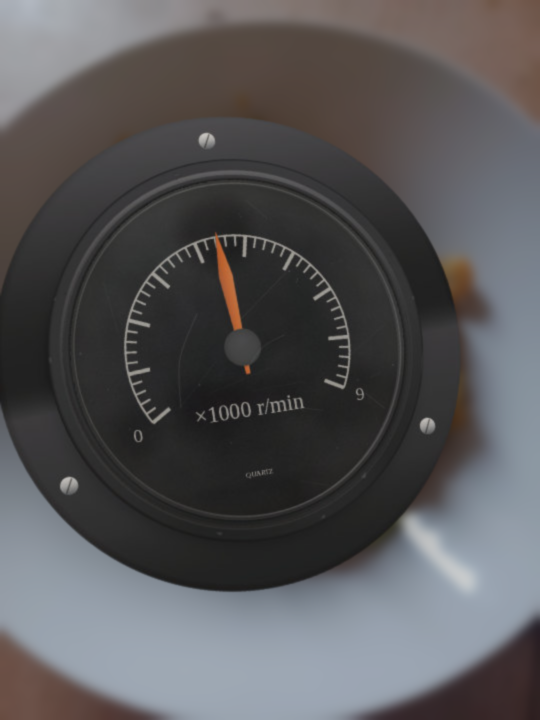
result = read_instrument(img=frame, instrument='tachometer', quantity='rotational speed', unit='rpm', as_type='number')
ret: 4400 rpm
